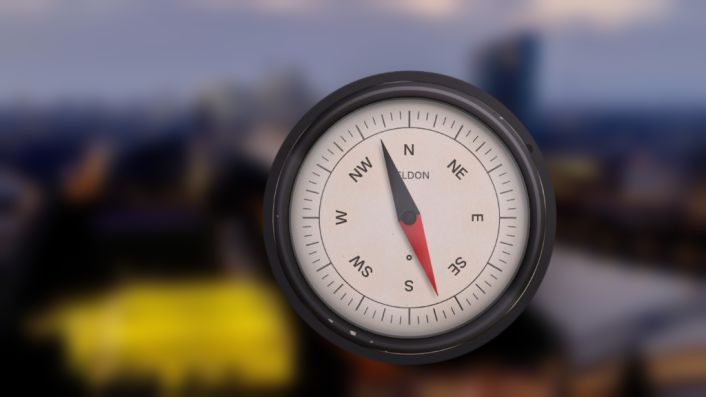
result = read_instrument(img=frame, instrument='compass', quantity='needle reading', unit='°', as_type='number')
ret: 160 °
